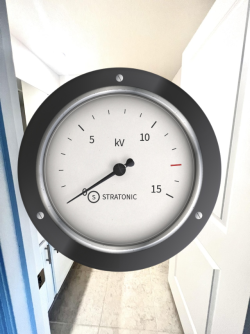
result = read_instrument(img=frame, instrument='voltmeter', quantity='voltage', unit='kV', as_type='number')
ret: 0 kV
